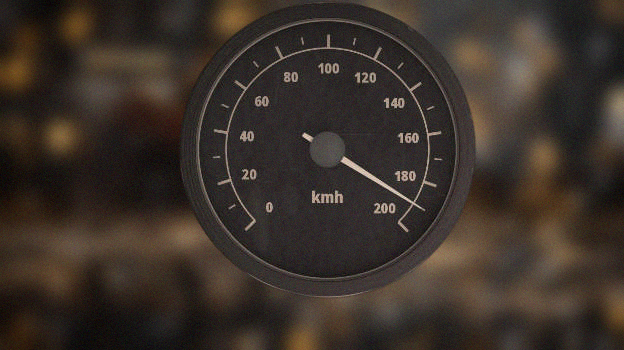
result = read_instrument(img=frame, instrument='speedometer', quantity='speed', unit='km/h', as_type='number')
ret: 190 km/h
